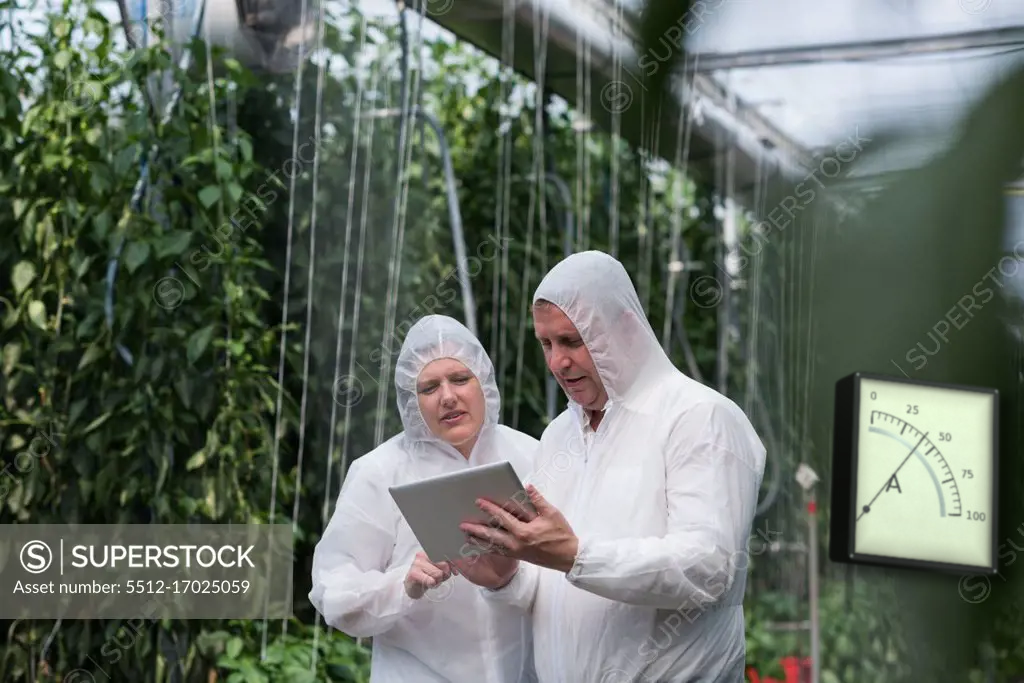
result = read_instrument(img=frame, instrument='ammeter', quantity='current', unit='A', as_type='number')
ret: 40 A
